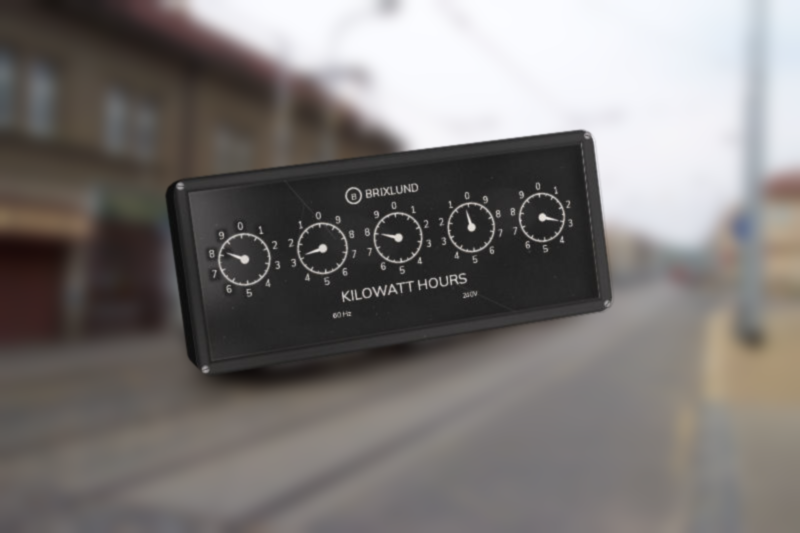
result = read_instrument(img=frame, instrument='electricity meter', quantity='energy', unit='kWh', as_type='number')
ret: 82803 kWh
